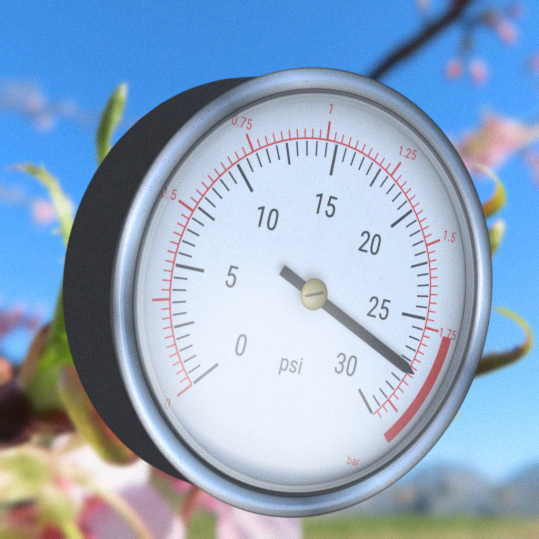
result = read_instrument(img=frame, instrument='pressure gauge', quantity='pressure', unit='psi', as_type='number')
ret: 27.5 psi
